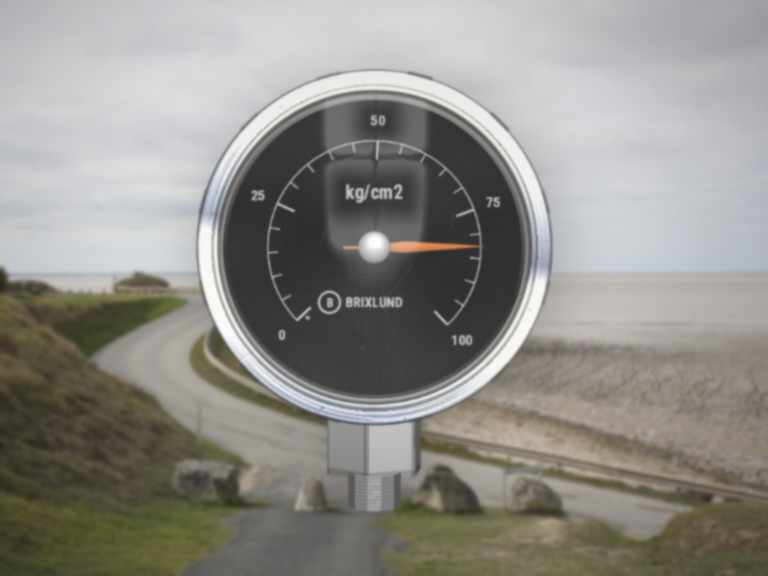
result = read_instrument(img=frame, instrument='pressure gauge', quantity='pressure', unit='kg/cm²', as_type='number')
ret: 82.5 kg/cm²
